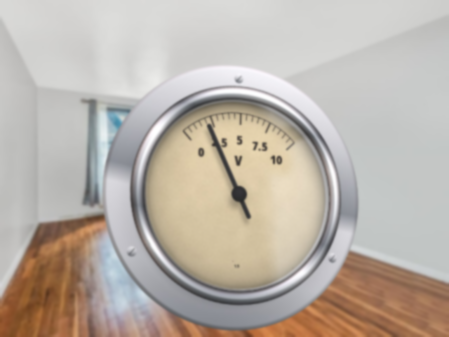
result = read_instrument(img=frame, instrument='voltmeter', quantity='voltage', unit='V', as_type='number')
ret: 2 V
